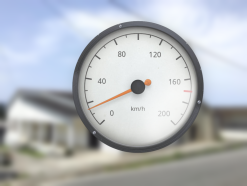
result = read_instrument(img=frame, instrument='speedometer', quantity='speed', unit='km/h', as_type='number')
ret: 15 km/h
